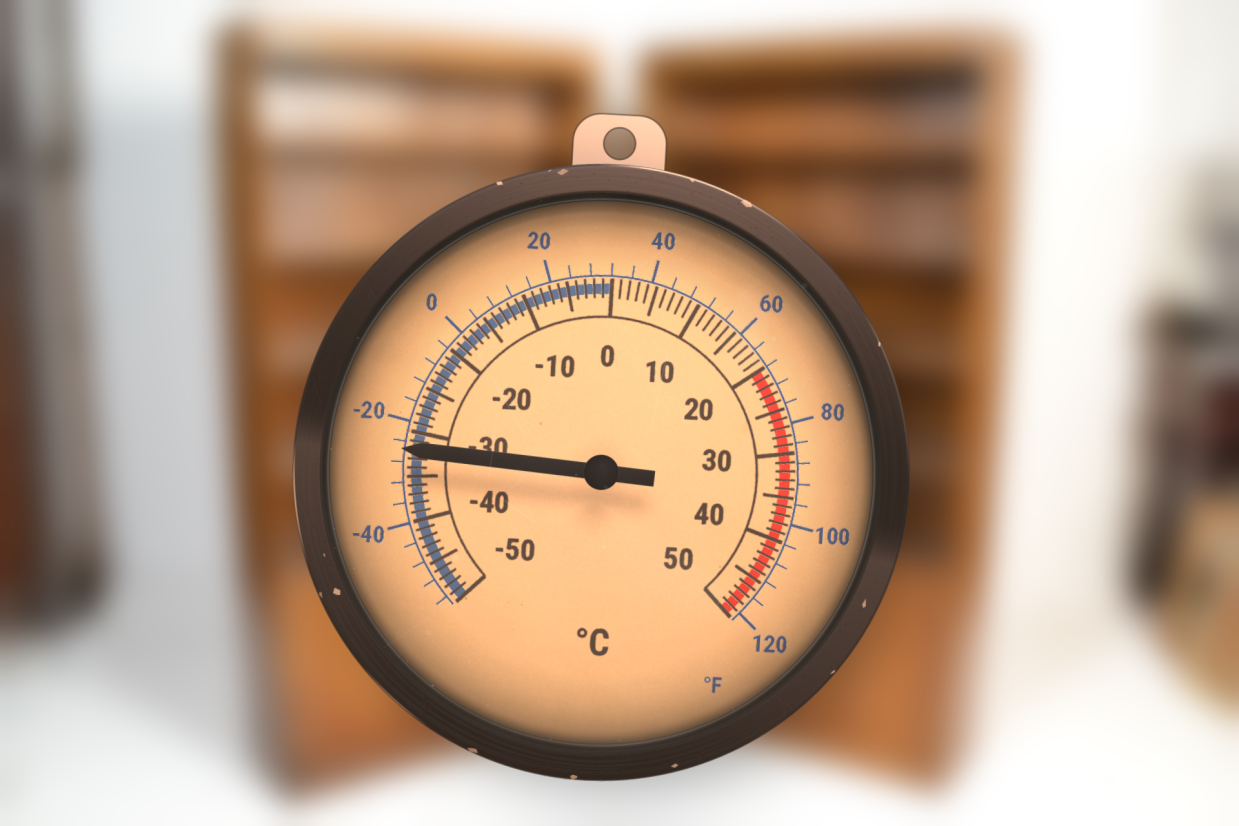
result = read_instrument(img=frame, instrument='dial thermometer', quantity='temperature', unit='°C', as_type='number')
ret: -32 °C
